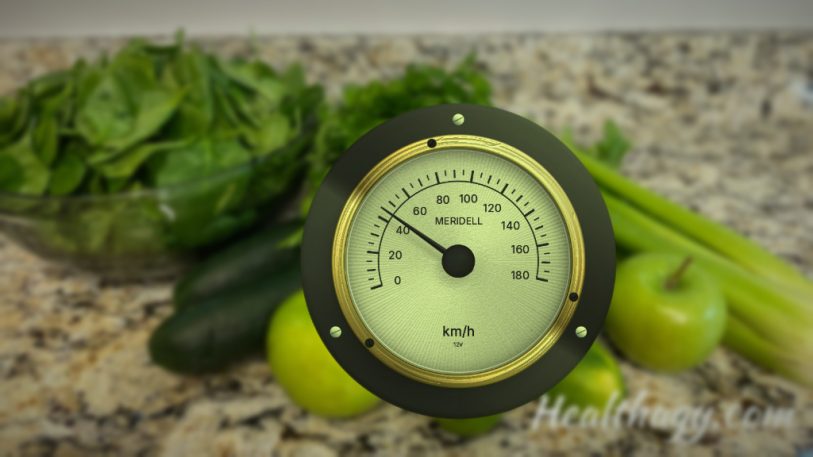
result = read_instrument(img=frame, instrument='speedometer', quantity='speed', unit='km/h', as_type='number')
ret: 45 km/h
